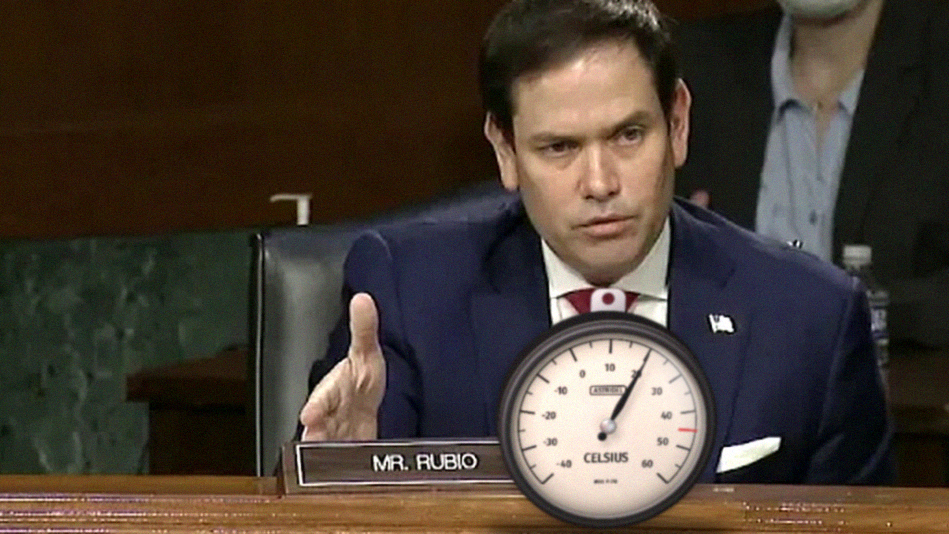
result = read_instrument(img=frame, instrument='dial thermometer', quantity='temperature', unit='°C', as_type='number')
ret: 20 °C
